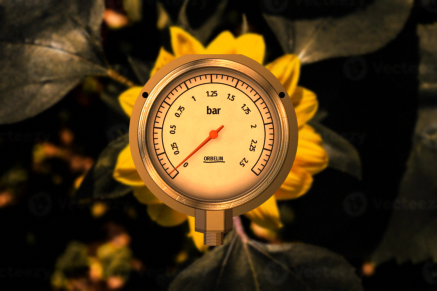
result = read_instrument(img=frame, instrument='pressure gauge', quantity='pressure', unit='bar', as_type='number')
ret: 0.05 bar
